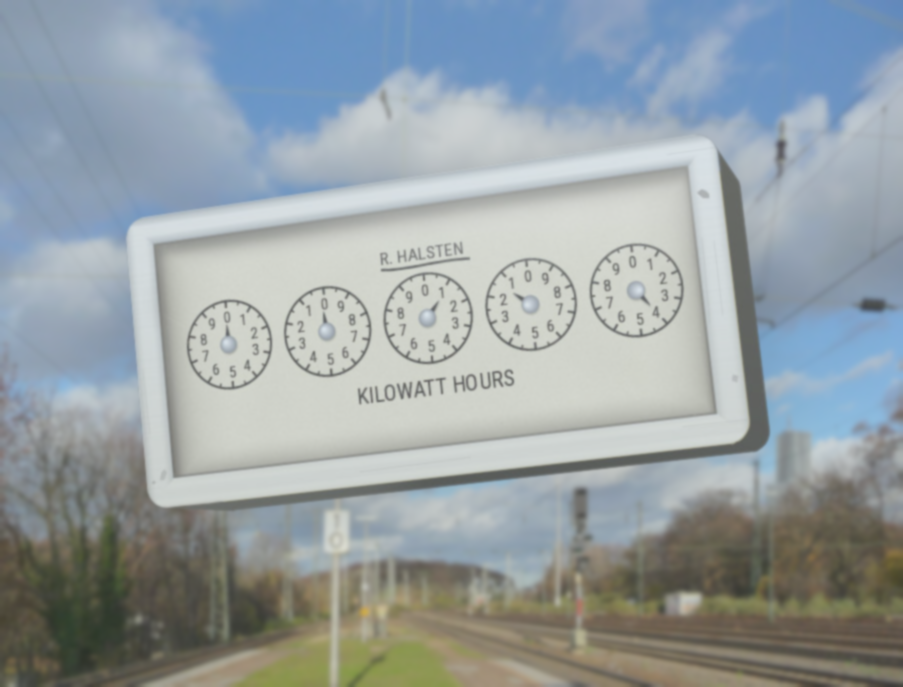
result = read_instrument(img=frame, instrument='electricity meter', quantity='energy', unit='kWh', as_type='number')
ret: 114 kWh
